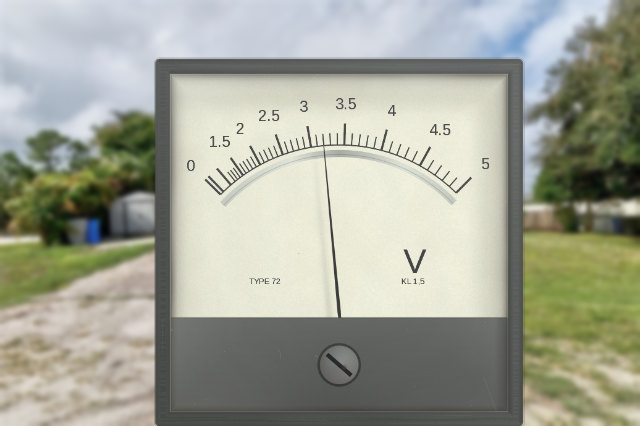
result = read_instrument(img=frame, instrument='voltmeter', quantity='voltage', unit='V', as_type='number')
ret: 3.2 V
